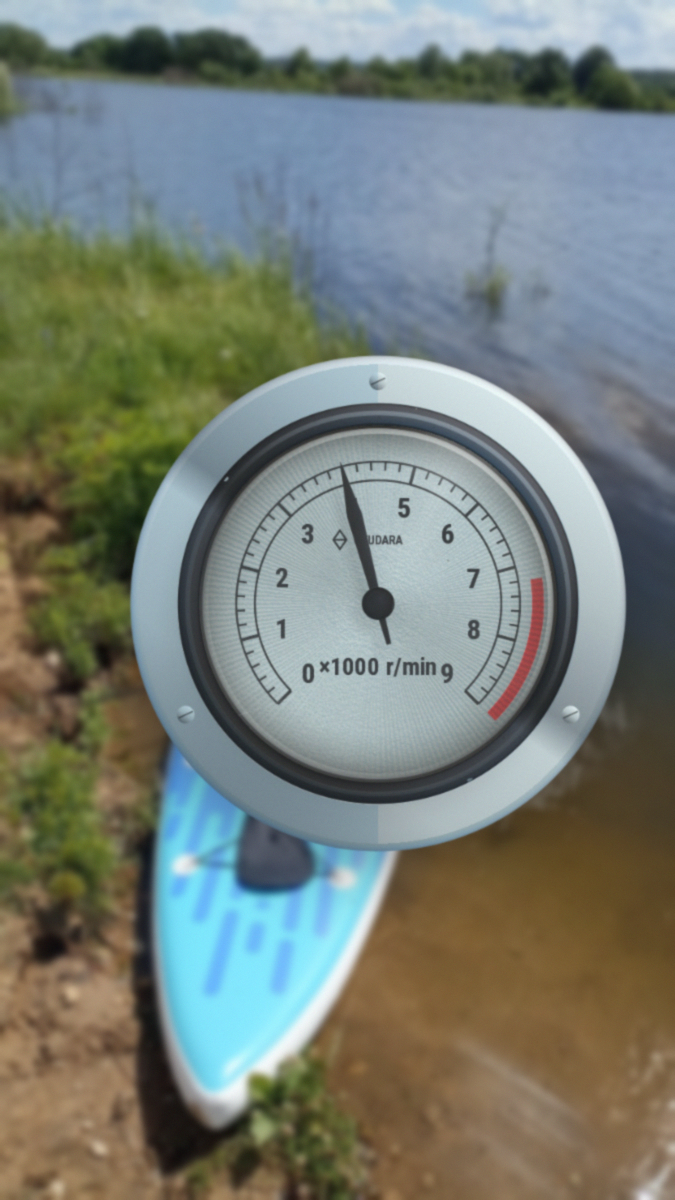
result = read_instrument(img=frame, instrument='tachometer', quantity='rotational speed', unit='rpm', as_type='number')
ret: 4000 rpm
